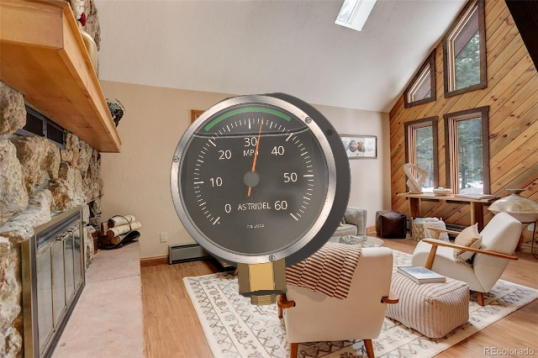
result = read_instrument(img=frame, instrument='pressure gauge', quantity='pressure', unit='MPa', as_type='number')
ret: 33 MPa
